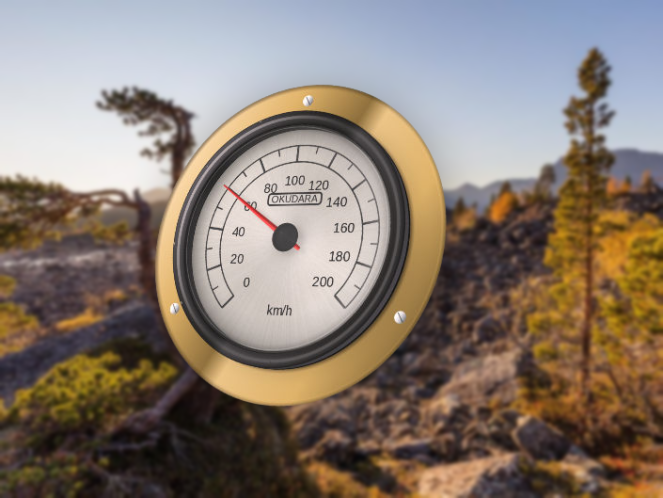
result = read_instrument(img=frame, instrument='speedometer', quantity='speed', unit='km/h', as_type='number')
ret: 60 km/h
